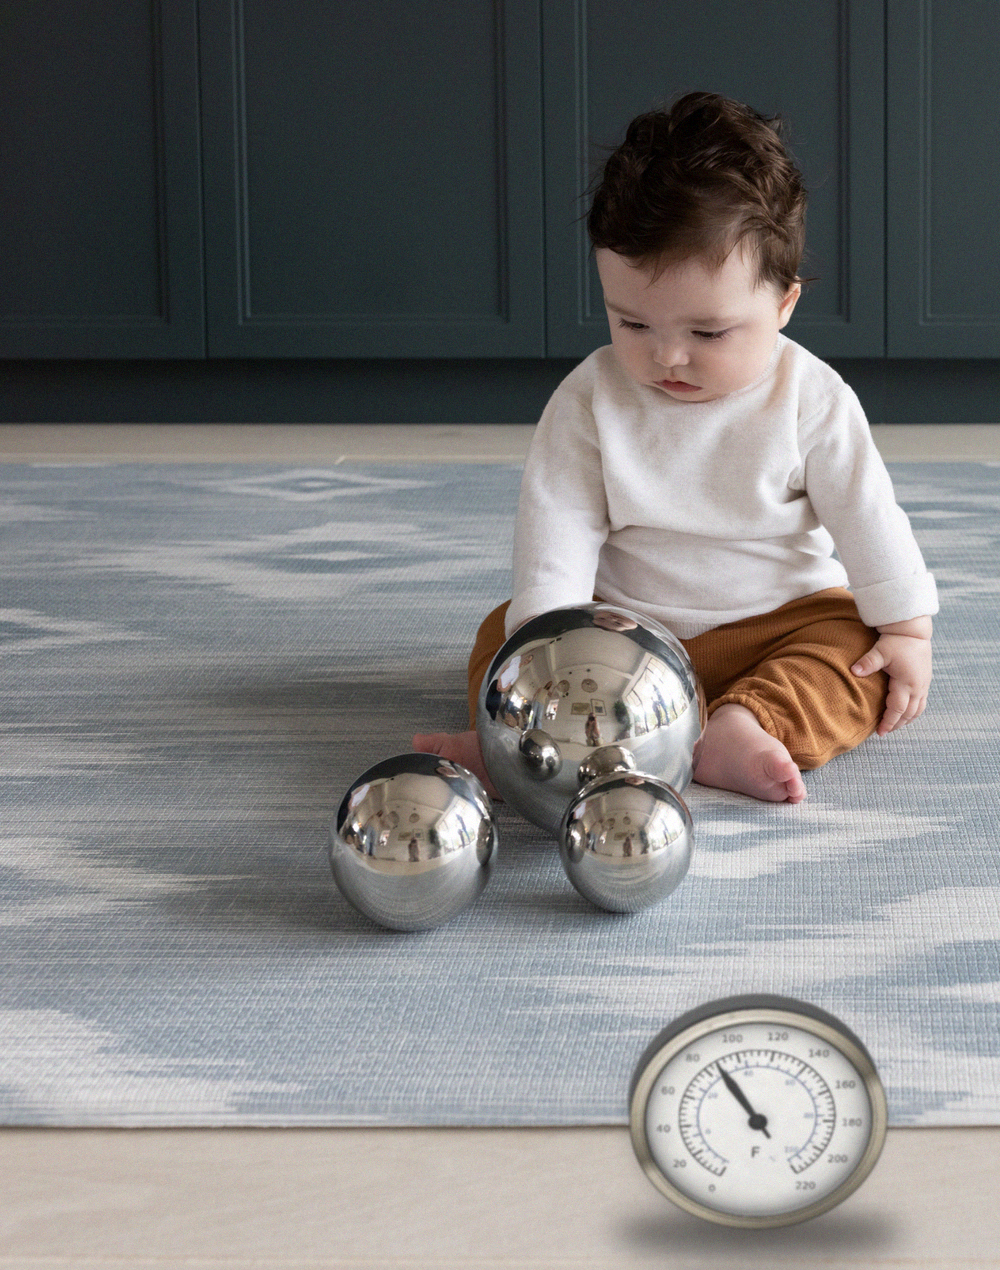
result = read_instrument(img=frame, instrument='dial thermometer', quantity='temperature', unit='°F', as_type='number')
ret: 88 °F
